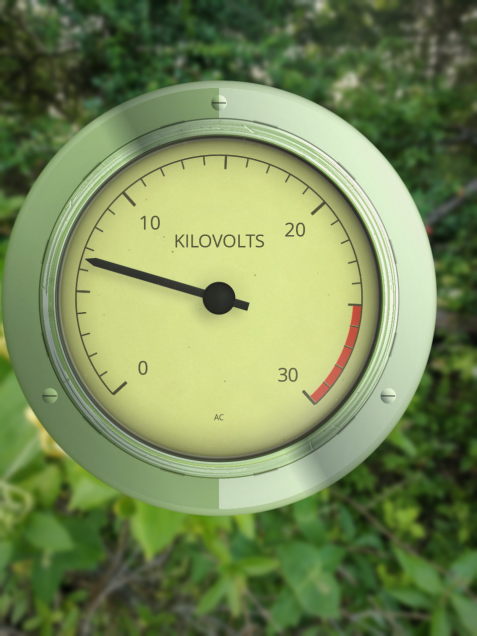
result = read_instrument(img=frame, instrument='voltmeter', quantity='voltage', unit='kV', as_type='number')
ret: 6.5 kV
